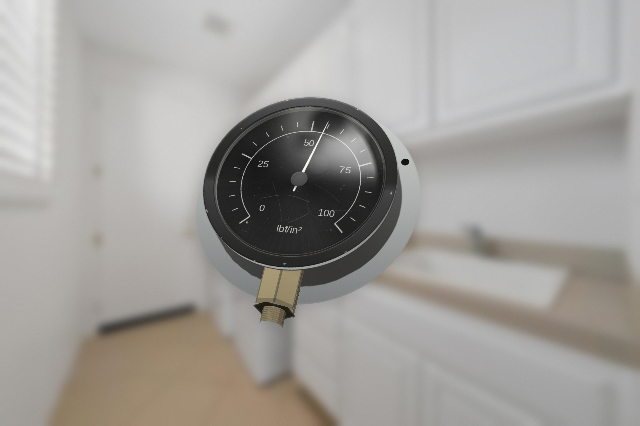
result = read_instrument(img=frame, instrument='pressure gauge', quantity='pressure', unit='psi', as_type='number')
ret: 55 psi
